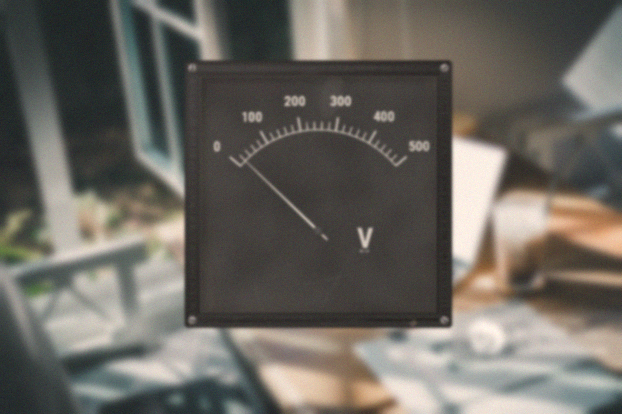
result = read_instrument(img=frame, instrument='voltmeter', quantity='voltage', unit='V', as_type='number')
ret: 20 V
